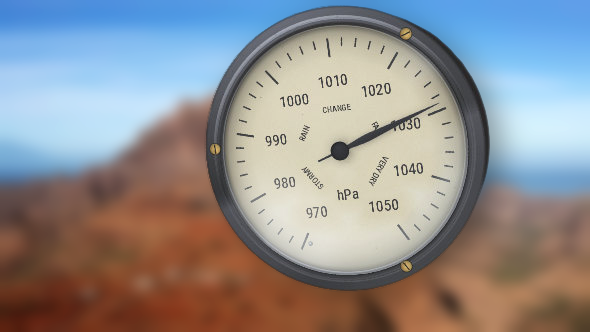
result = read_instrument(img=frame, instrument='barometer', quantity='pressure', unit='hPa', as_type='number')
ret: 1029 hPa
